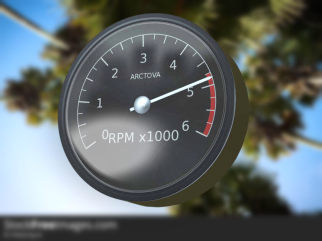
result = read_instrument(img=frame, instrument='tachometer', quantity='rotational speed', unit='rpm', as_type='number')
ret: 4875 rpm
